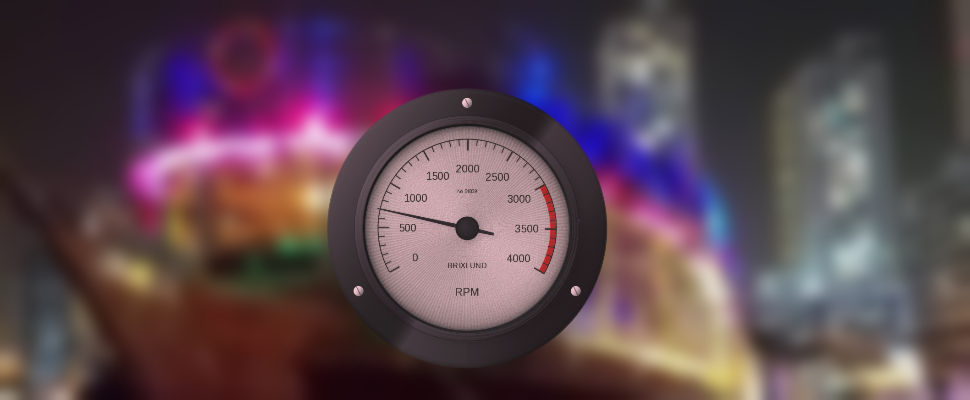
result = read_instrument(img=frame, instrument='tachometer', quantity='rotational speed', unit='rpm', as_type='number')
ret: 700 rpm
